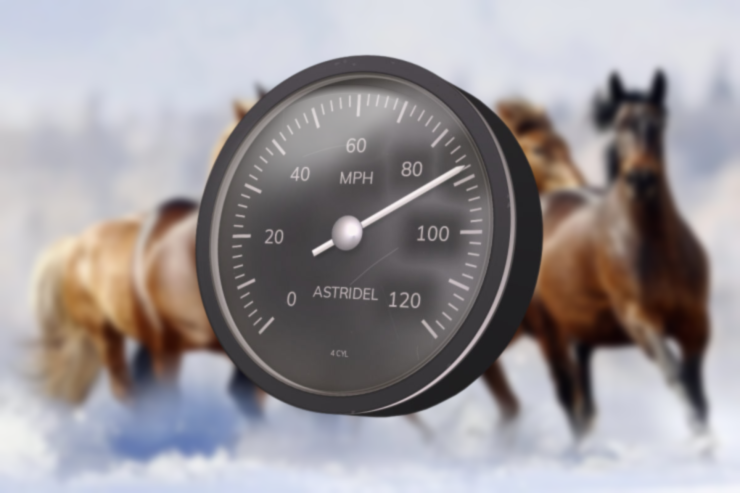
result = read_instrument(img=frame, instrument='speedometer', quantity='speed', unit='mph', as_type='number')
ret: 88 mph
